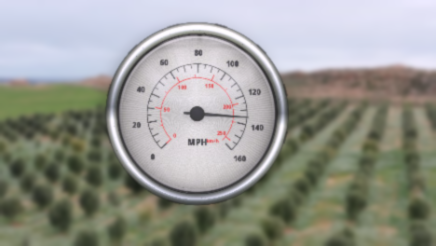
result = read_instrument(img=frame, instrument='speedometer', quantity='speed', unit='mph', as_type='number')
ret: 135 mph
